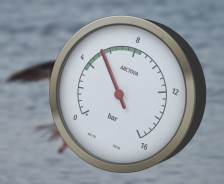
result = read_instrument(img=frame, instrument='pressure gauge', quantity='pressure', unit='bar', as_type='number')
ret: 5.5 bar
